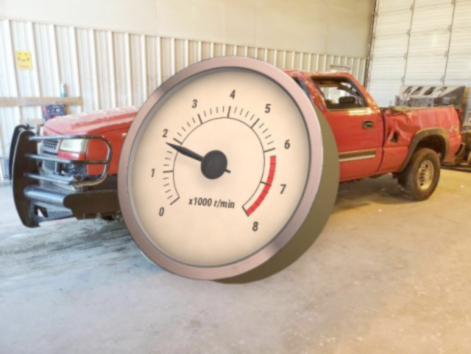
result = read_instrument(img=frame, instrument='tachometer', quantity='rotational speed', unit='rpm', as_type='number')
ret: 1800 rpm
